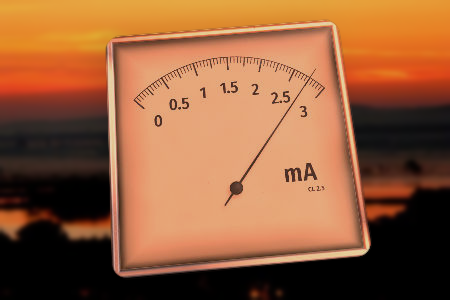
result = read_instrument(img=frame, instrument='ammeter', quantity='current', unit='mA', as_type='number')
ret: 2.75 mA
